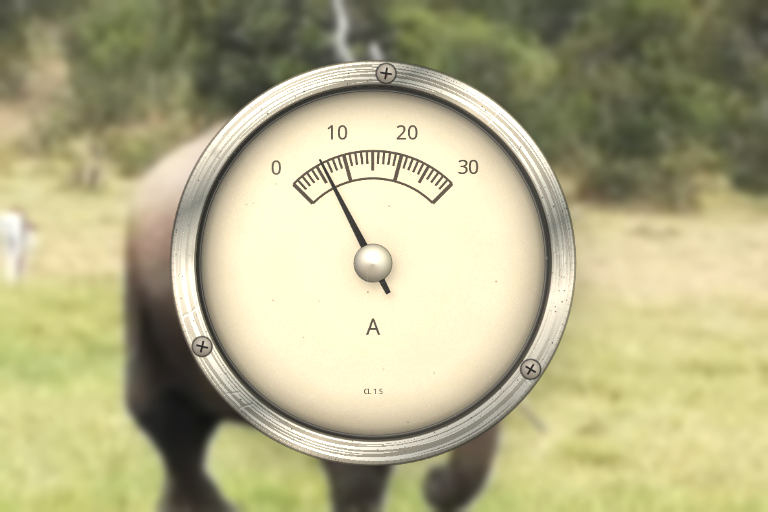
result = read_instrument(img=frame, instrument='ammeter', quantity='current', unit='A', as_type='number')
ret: 6 A
